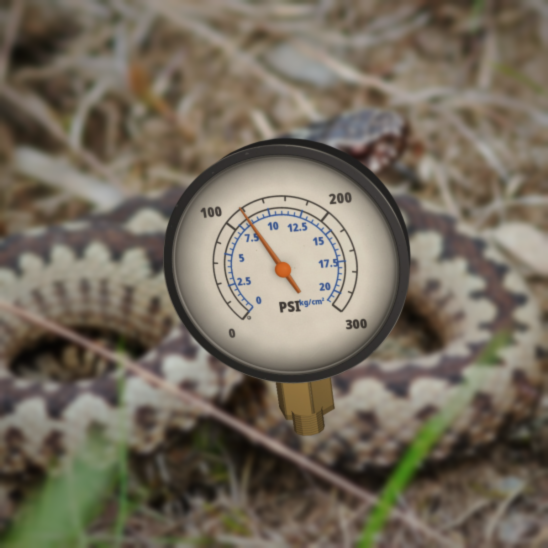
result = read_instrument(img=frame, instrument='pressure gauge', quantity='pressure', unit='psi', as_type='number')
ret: 120 psi
